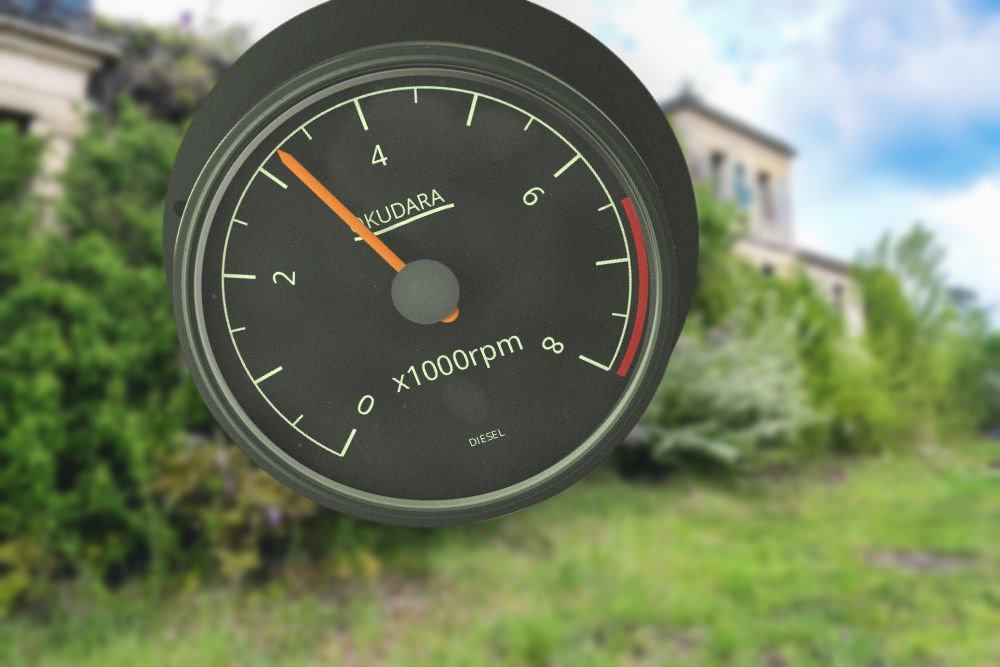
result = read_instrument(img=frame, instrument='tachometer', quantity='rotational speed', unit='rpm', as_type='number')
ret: 3250 rpm
